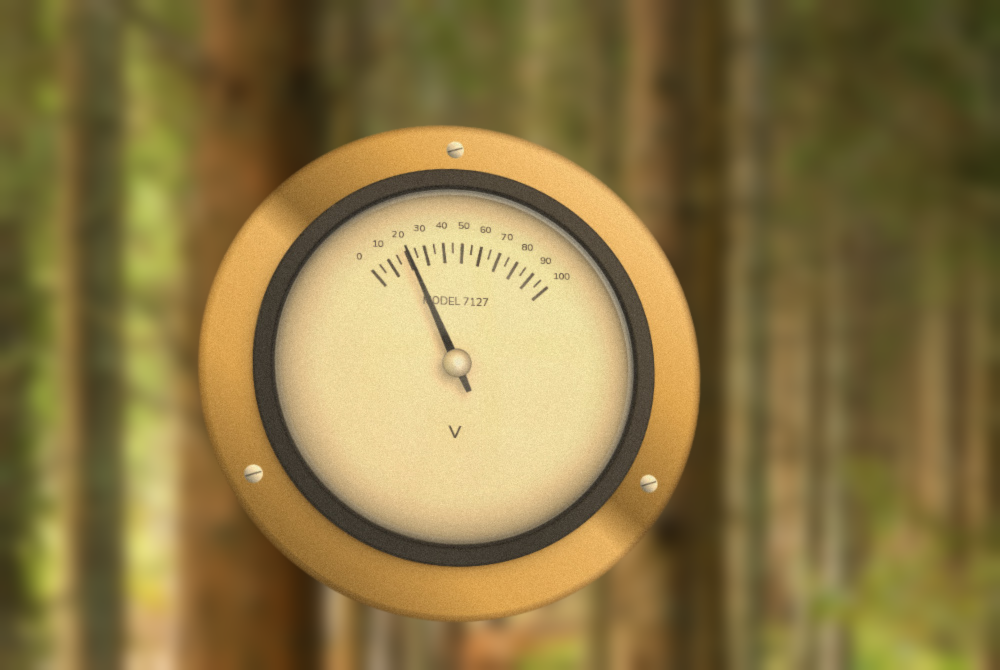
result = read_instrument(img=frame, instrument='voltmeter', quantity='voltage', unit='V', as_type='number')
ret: 20 V
